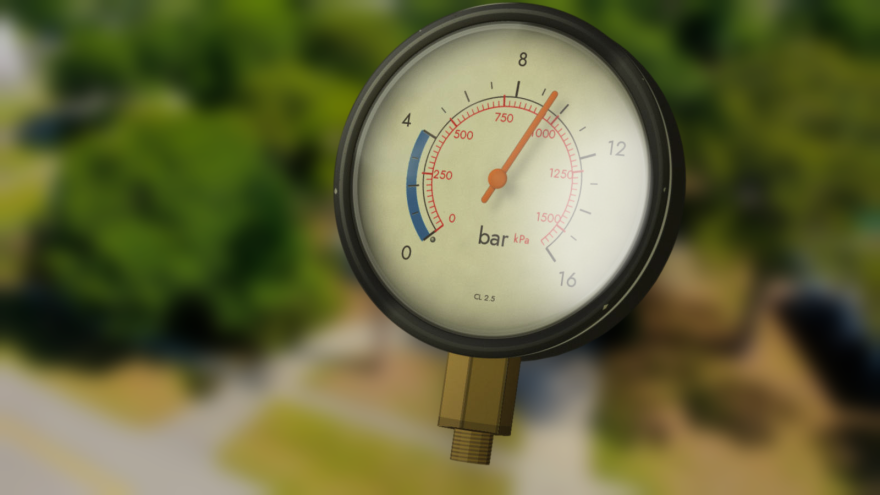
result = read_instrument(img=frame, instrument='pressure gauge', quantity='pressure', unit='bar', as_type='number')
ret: 9.5 bar
